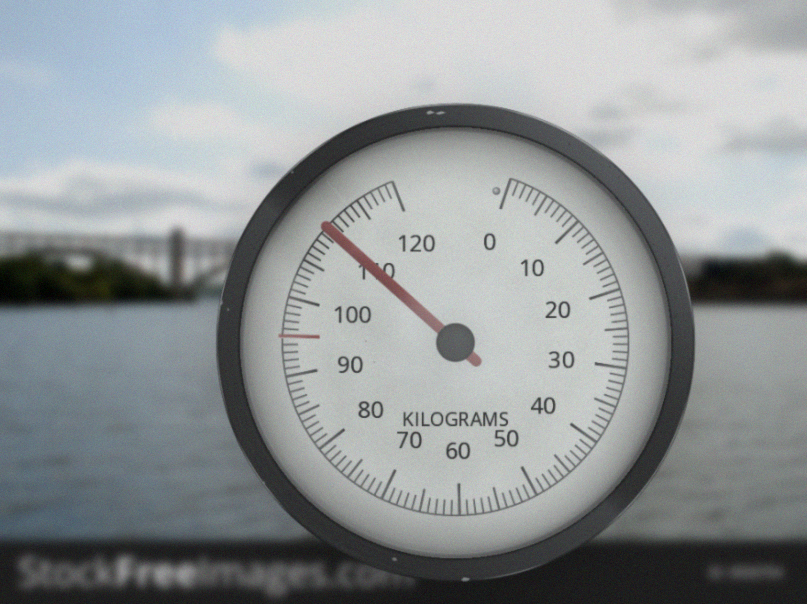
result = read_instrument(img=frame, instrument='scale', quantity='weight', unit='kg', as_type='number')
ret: 110 kg
